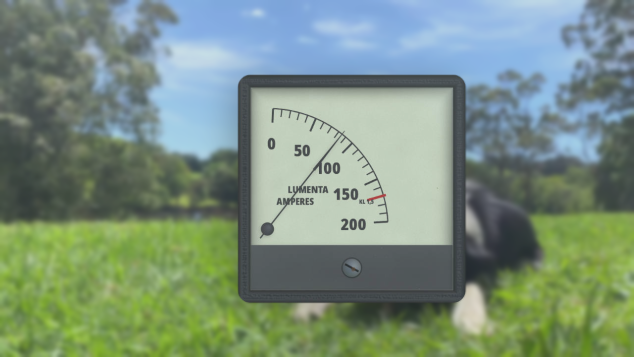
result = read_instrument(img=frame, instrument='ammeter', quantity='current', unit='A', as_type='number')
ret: 85 A
